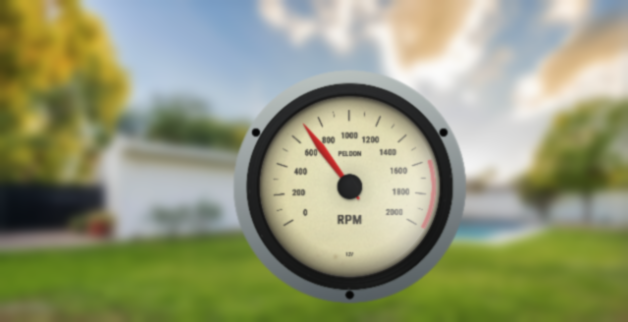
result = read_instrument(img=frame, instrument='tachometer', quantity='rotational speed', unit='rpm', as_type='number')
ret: 700 rpm
